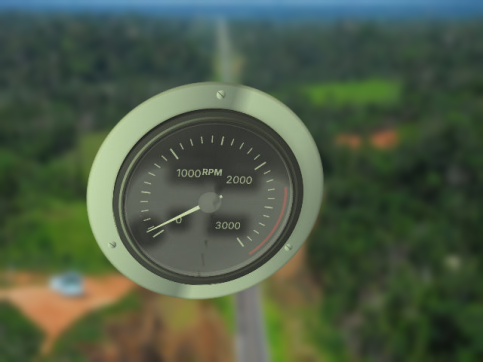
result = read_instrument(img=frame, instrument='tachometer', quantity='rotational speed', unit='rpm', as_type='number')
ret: 100 rpm
